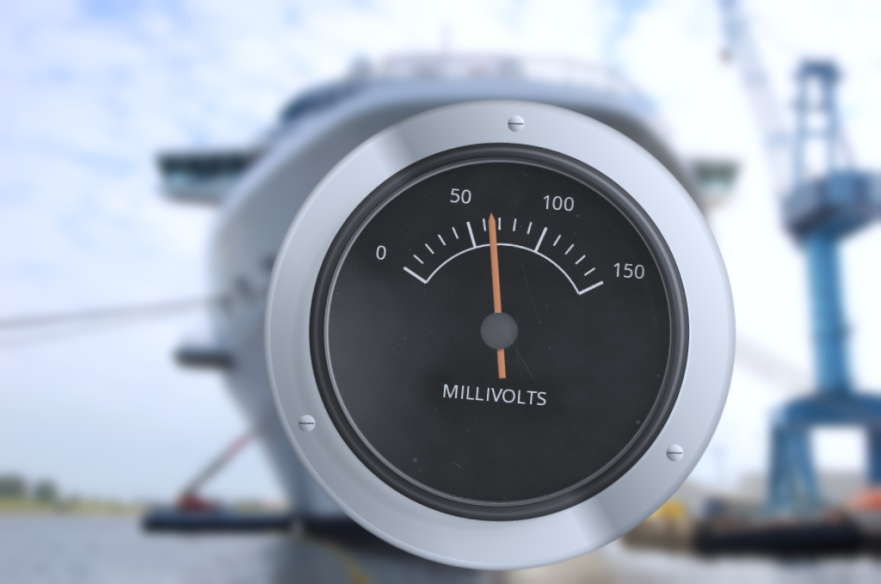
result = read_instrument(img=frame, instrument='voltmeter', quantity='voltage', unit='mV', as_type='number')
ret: 65 mV
